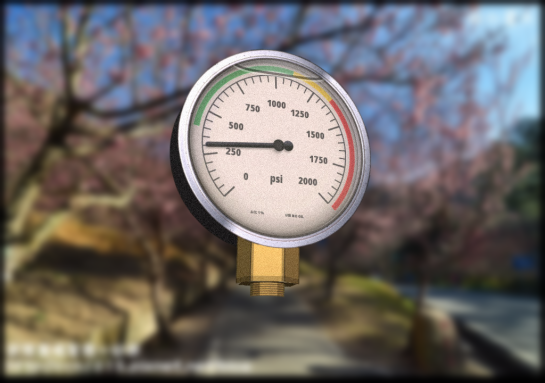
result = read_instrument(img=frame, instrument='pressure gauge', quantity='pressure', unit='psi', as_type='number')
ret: 300 psi
